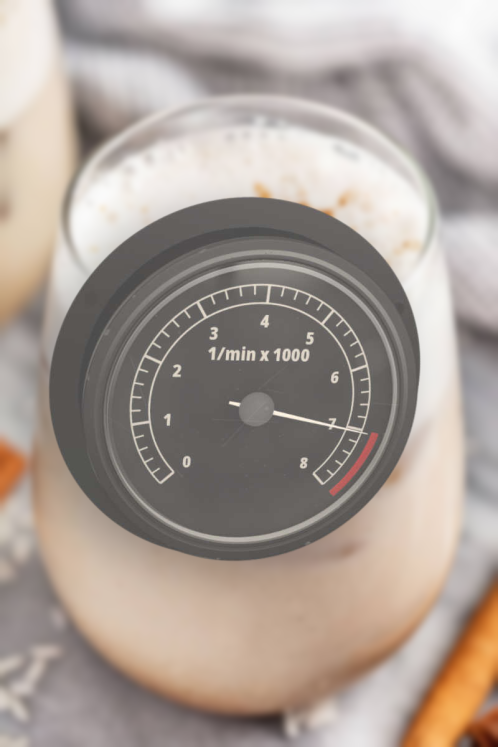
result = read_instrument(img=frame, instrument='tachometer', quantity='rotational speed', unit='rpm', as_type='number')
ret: 7000 rpm
